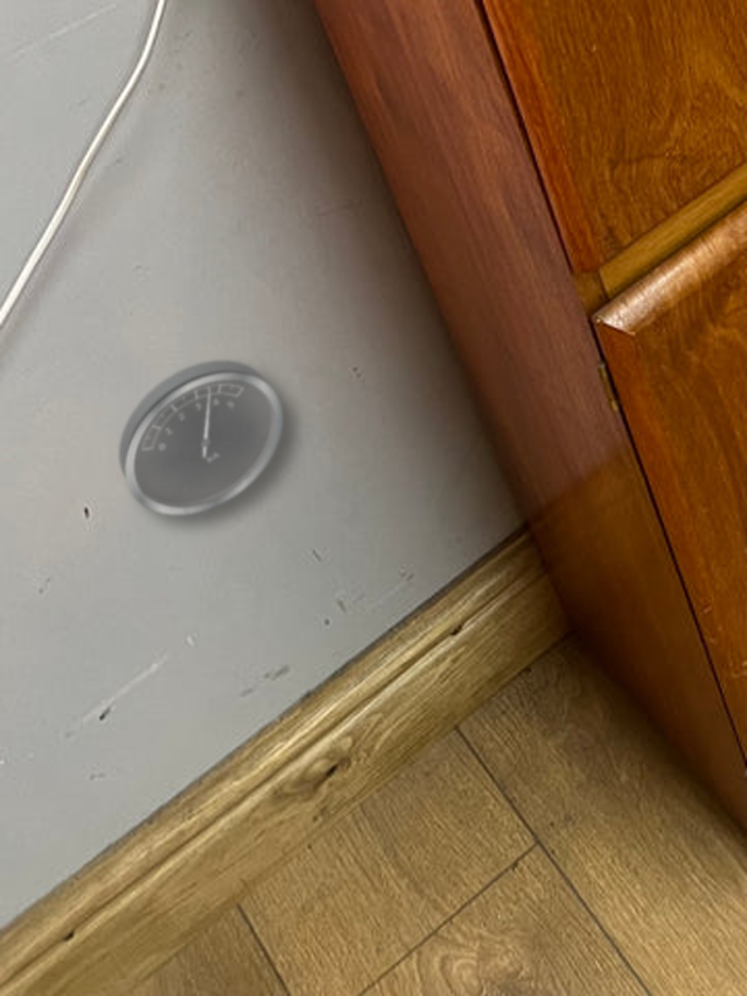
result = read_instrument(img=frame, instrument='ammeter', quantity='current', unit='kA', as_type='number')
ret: 3.5 kA
